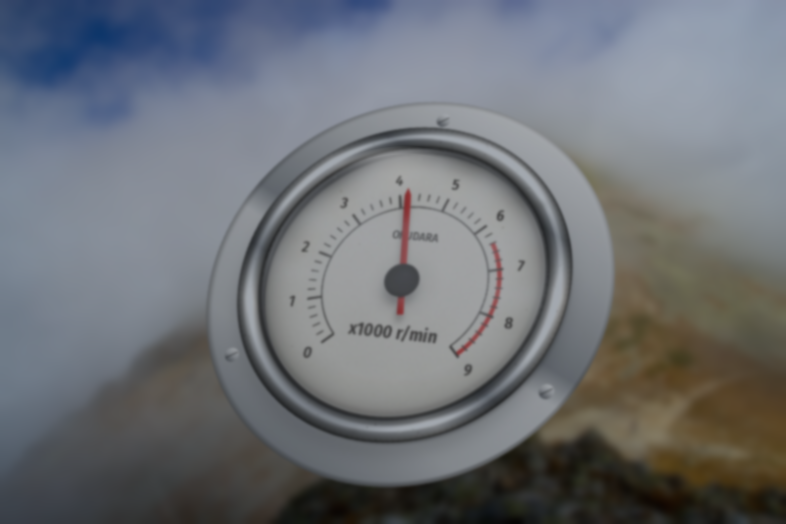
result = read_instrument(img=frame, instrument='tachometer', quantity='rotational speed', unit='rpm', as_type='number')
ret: 4200 rpm
